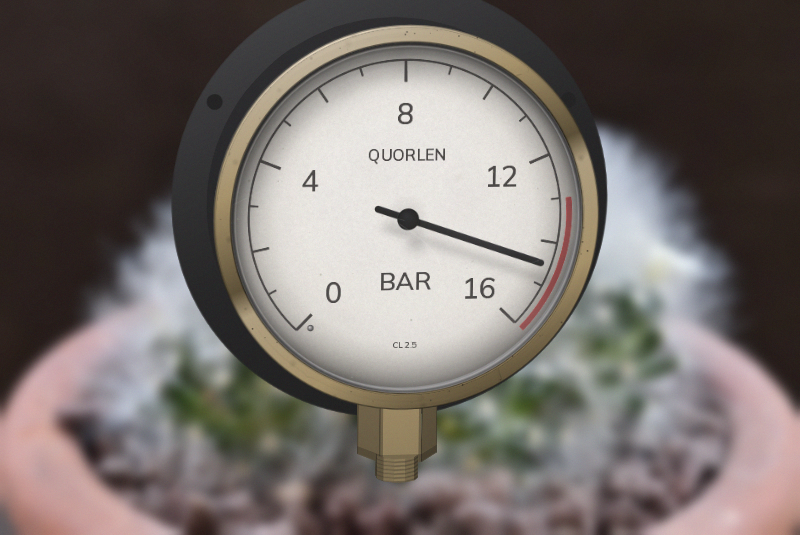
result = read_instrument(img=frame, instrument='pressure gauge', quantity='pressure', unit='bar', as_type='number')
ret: 14.5 bar
